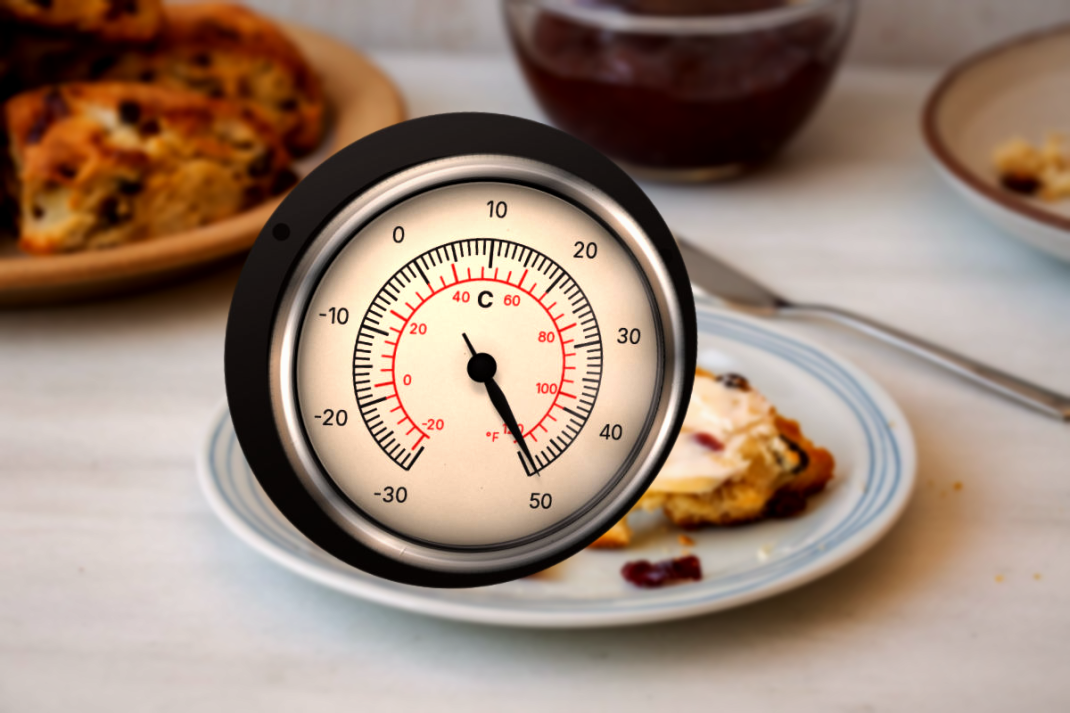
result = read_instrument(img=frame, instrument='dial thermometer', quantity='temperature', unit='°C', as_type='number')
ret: 49 °C
